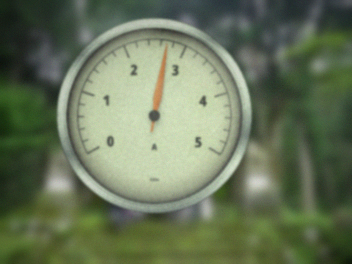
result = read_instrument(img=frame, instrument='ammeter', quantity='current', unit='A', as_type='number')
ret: 2.7 A
